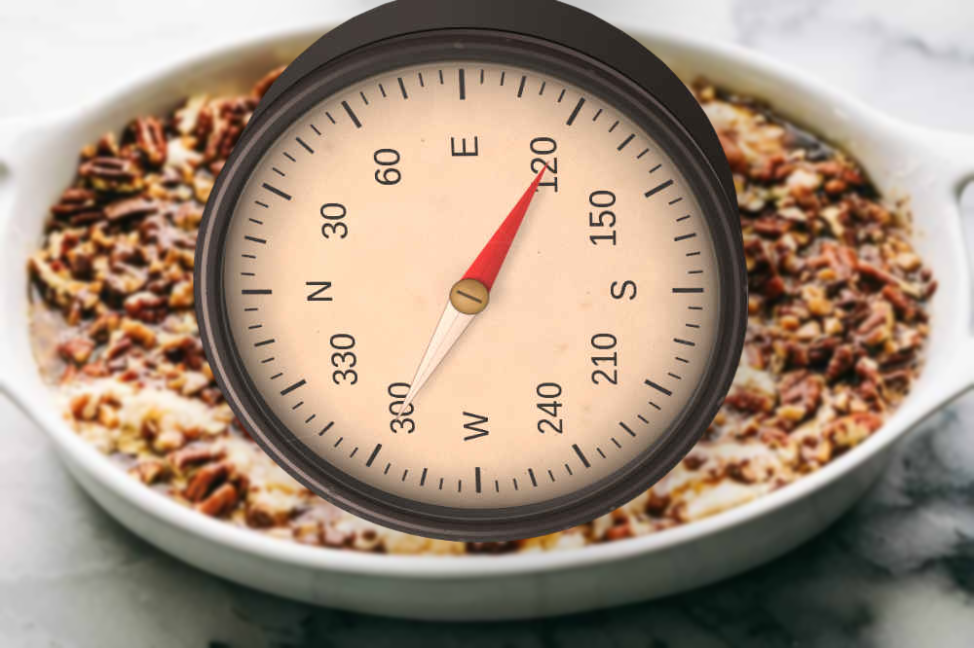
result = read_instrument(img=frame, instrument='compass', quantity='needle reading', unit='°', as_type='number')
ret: 120 °
